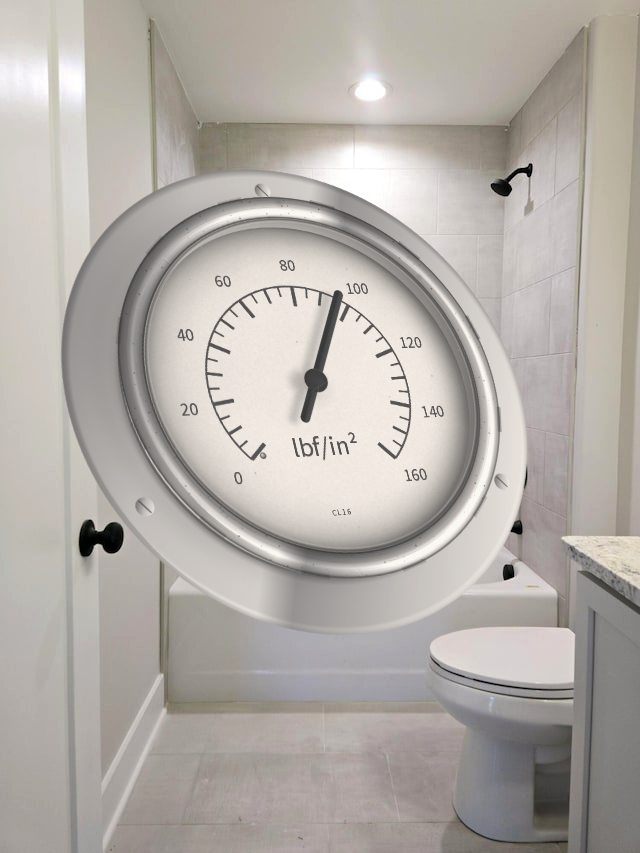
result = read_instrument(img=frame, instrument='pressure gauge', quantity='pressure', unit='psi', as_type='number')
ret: 95 psi
